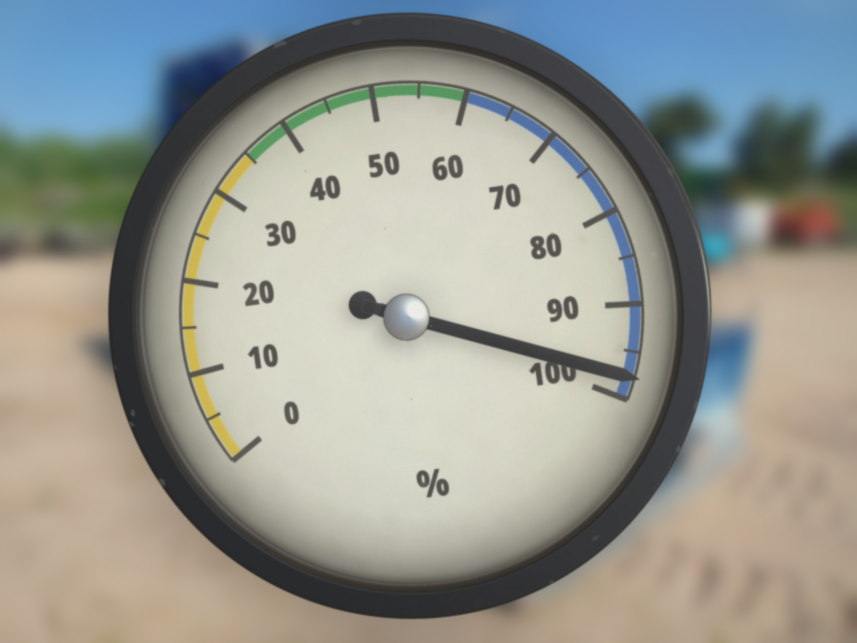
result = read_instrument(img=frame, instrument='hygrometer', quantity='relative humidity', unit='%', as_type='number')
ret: 97.5 %
